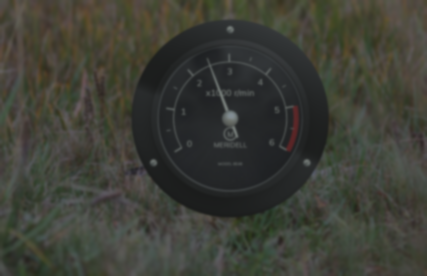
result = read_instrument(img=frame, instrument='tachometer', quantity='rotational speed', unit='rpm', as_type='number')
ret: 2500 rpm
